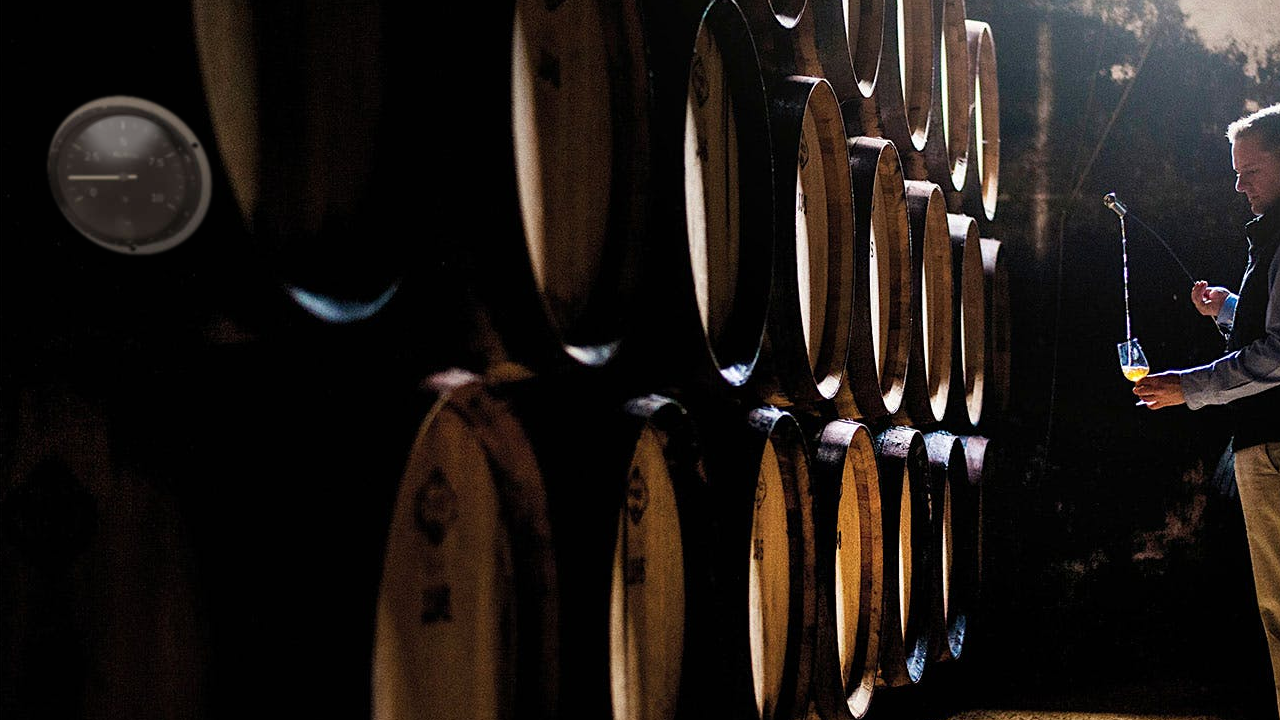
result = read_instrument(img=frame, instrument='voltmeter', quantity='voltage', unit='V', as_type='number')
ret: 1 V
